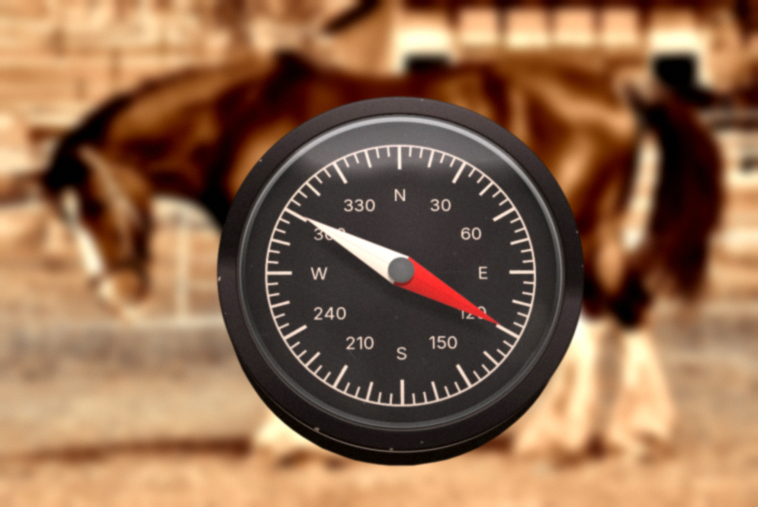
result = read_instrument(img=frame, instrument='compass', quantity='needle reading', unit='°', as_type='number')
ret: 120 °
